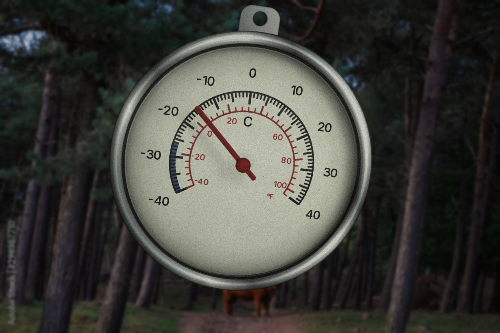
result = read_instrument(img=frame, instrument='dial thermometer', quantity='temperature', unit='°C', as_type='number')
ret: -15 °C
